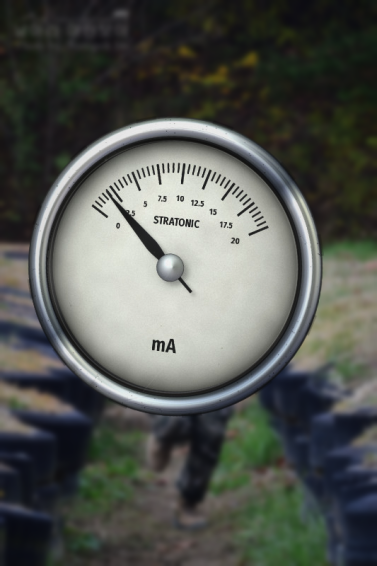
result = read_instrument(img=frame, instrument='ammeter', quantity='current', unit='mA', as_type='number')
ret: 2 mA
